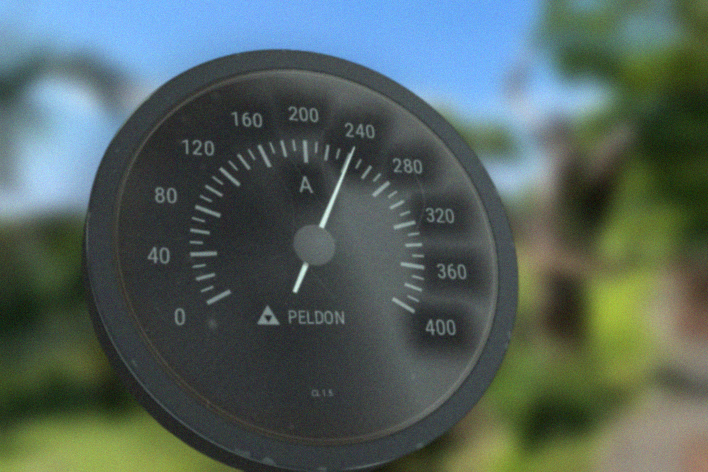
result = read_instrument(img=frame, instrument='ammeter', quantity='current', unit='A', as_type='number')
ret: 240 A
